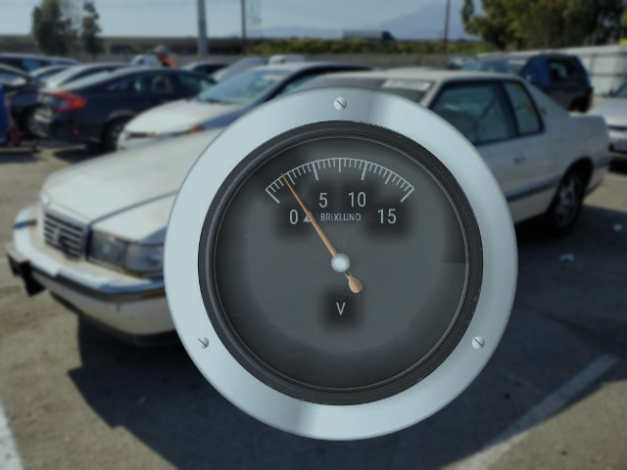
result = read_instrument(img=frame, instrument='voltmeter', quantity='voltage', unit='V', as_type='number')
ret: 2 V
